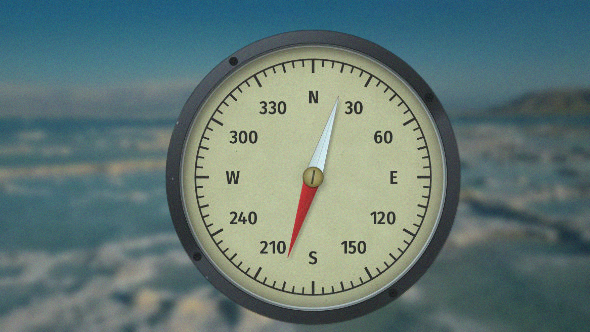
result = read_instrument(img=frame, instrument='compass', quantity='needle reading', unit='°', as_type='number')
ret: 197.5 °
